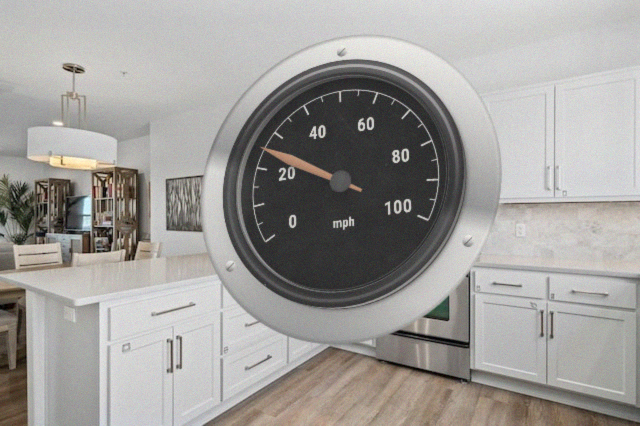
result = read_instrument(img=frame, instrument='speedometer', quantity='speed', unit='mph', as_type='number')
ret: 25 mph
